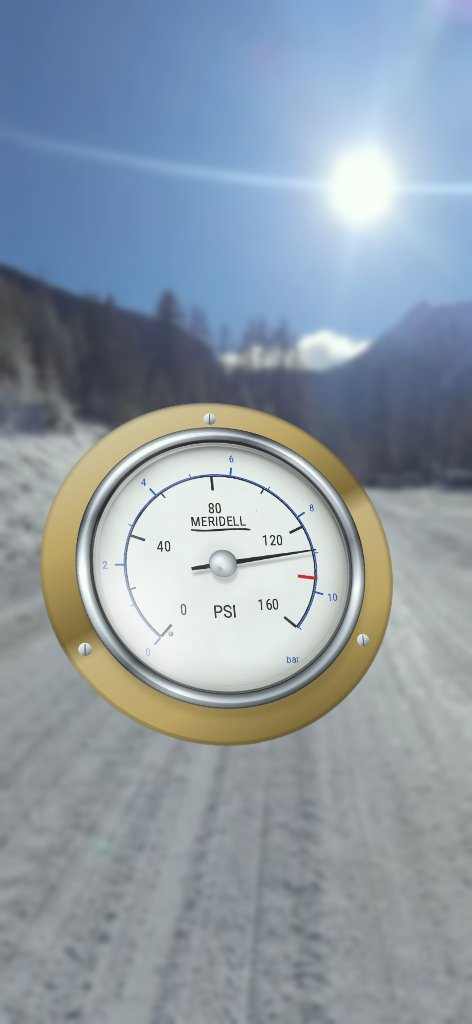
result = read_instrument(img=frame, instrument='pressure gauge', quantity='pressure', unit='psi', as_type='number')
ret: 130 psi
